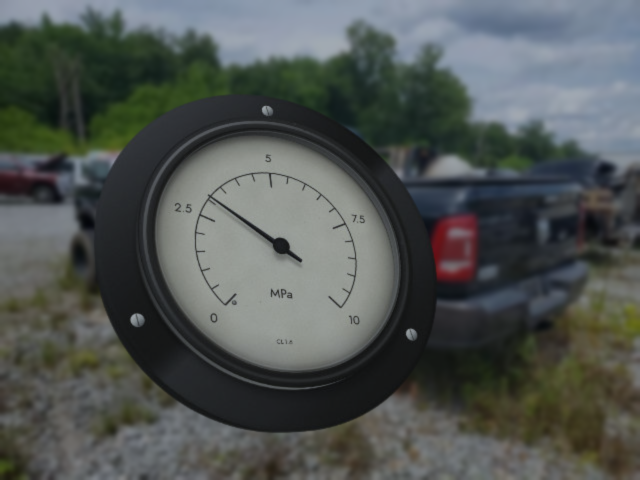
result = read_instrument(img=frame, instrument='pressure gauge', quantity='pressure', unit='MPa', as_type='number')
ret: 3 MPa
